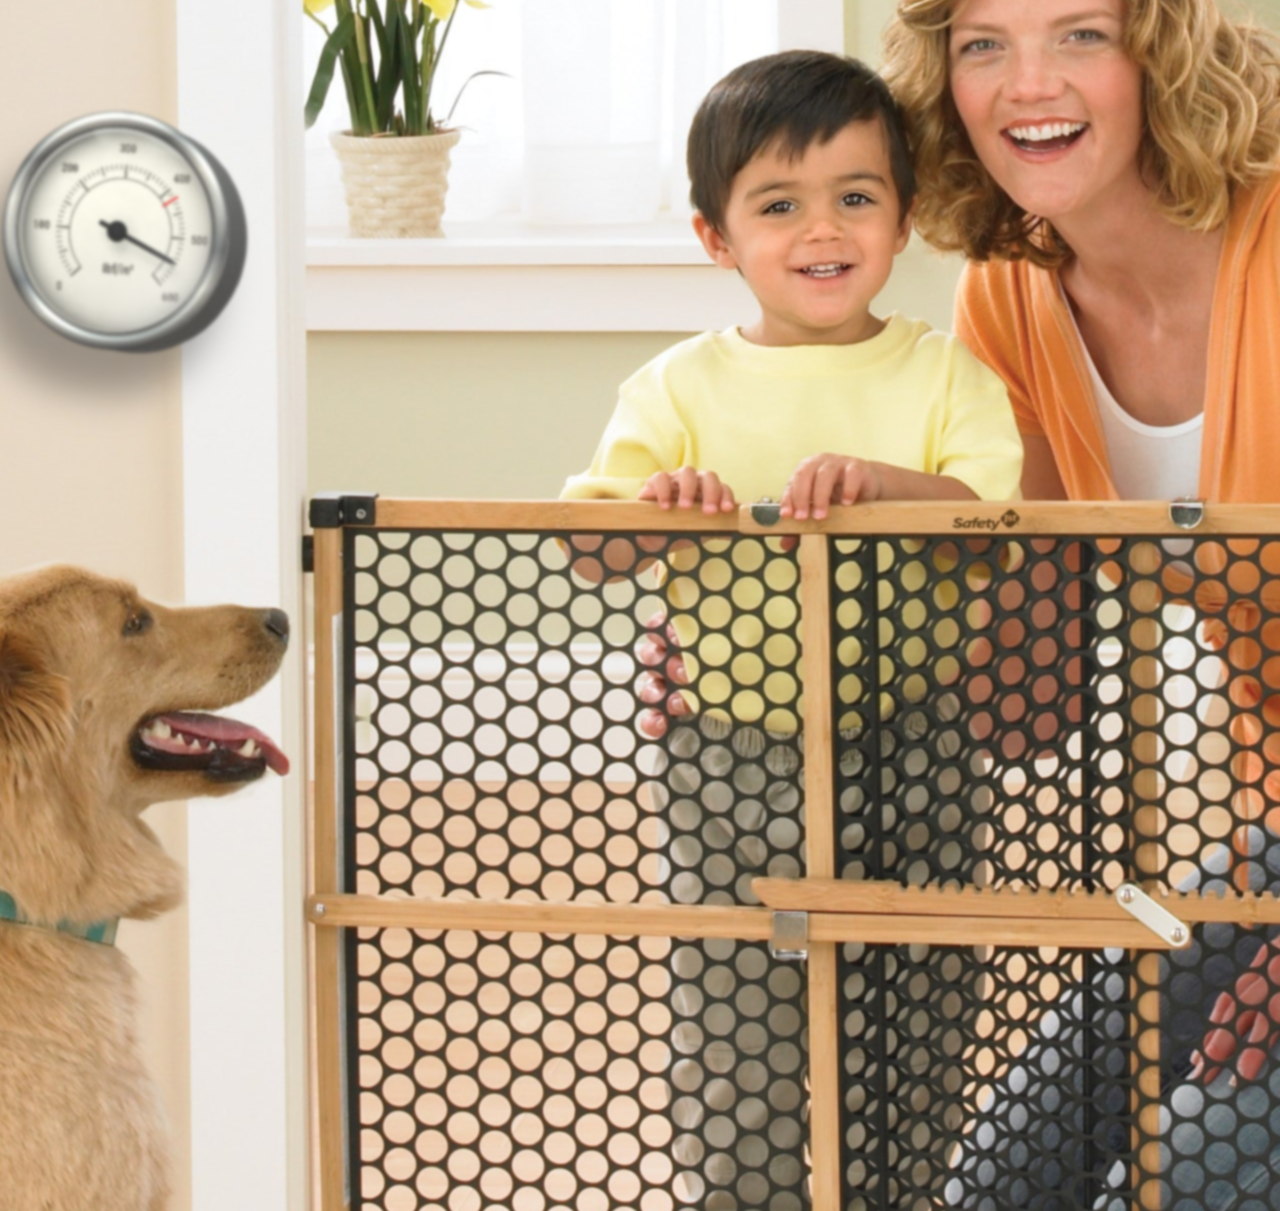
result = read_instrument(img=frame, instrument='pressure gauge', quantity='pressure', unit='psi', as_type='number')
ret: 550 psi
